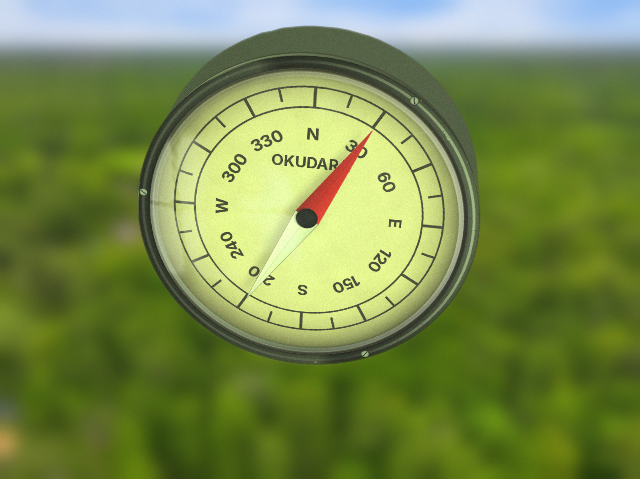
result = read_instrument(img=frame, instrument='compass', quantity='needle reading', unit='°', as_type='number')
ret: 30 °
